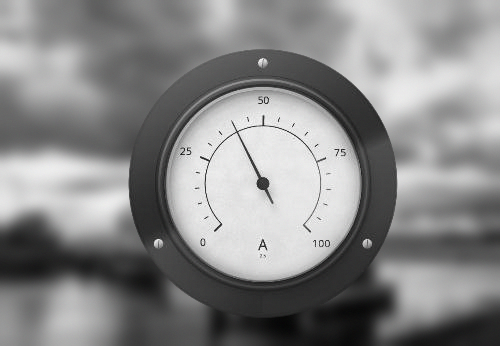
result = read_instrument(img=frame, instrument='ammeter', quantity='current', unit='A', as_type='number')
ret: 40 A
